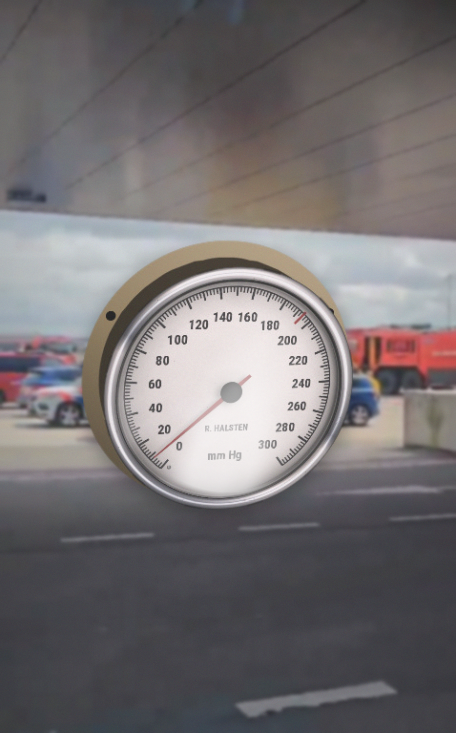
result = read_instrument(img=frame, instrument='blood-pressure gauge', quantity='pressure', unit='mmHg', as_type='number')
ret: 10 mmHg
